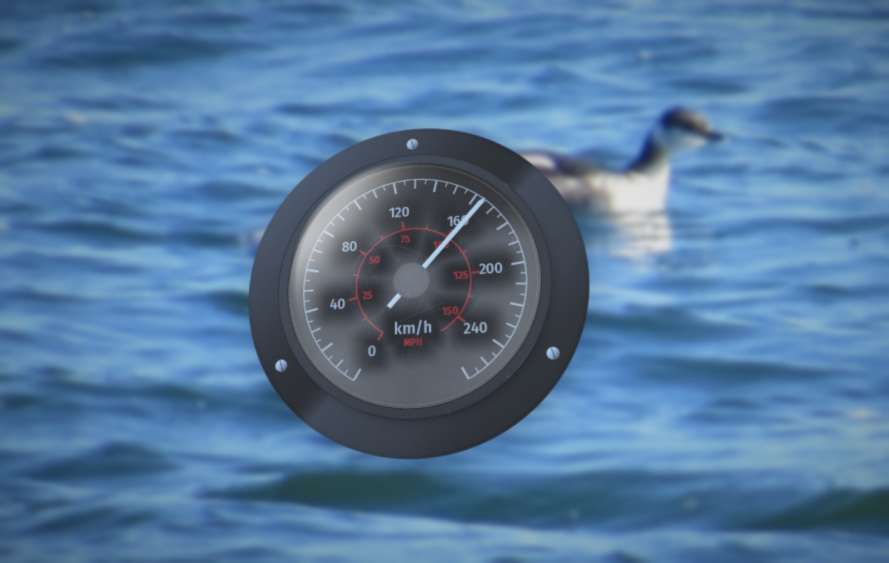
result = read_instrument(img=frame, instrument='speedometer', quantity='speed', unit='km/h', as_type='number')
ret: 165 km/h
